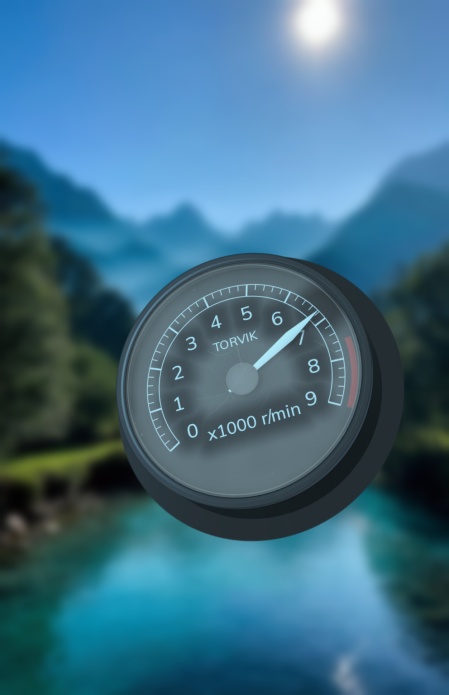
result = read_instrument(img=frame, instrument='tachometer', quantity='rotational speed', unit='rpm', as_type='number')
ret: 6800 rpm
